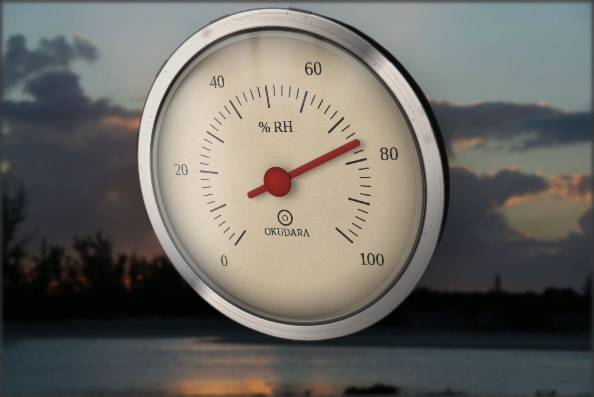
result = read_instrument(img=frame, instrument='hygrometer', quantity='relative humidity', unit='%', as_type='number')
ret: 76 %
